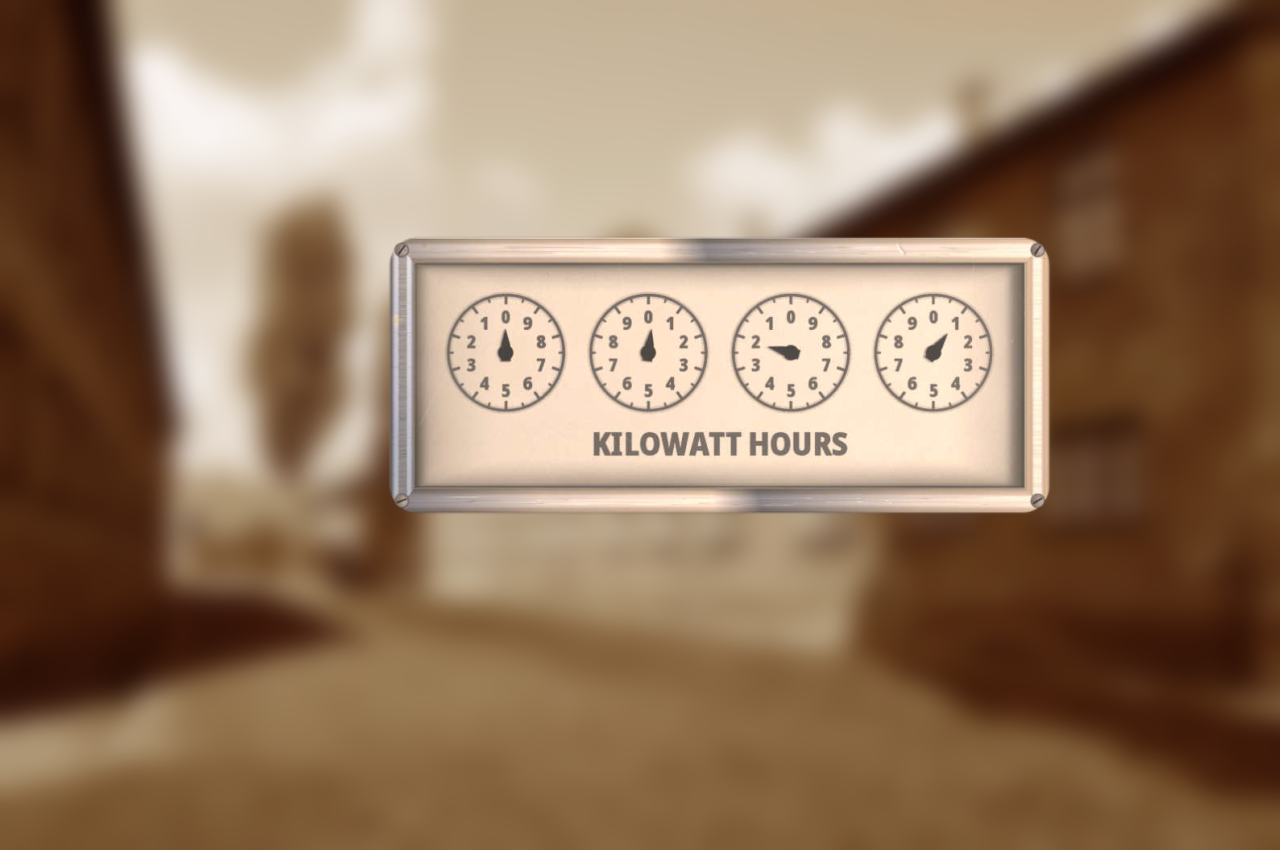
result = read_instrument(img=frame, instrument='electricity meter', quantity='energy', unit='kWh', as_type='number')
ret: 21 kWh
